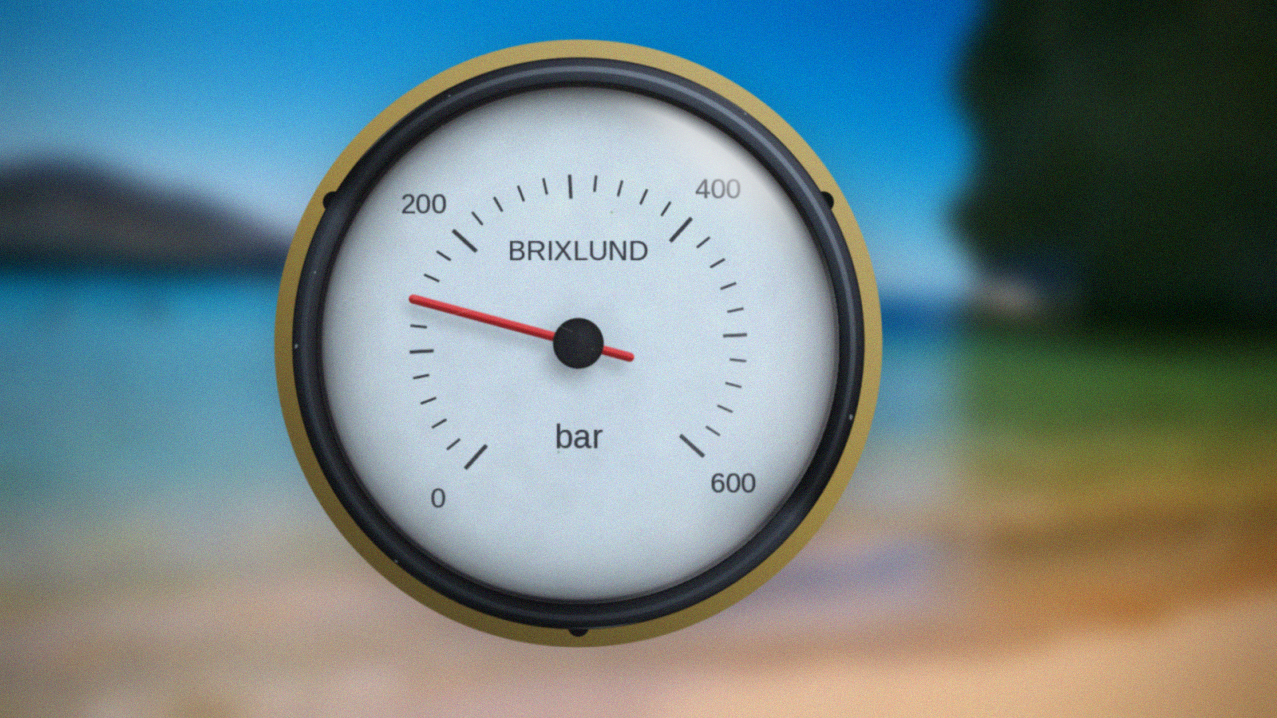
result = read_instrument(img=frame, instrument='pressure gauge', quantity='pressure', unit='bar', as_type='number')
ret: 140 bar
